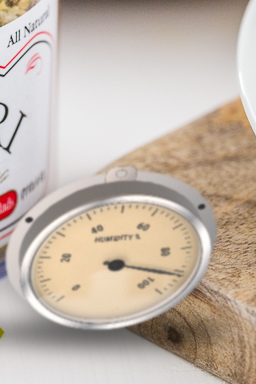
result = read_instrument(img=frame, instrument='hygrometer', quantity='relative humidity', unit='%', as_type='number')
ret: 90 %
